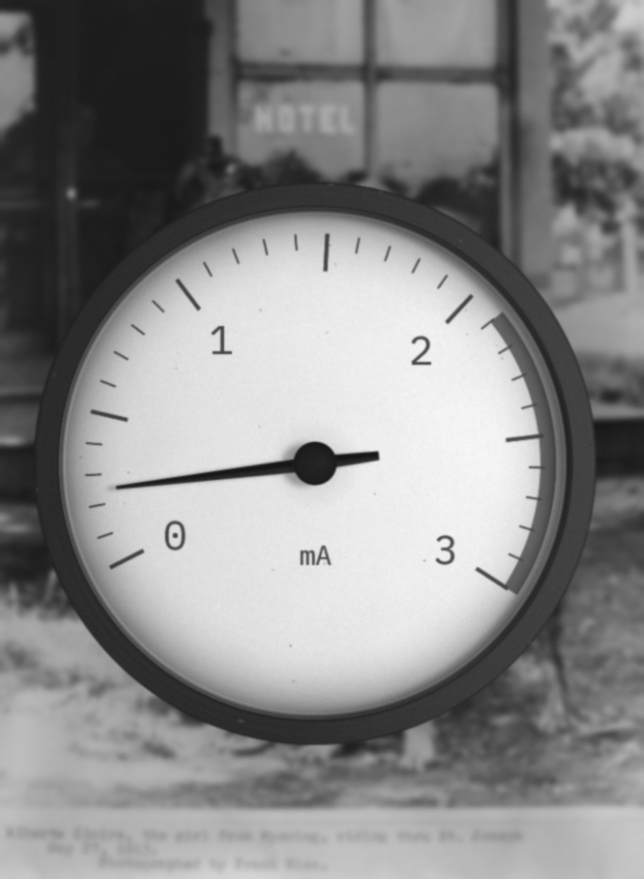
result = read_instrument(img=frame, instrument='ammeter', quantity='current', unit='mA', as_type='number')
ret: 0.25 mA
